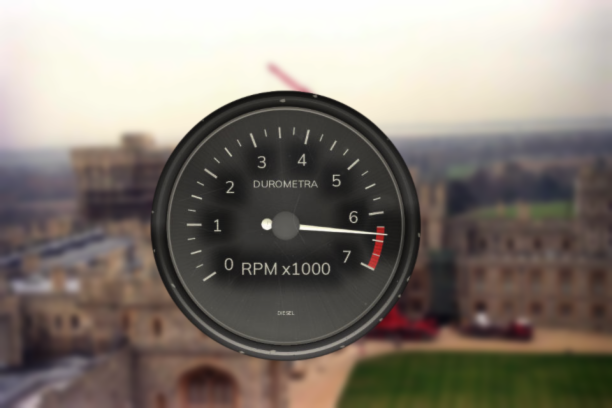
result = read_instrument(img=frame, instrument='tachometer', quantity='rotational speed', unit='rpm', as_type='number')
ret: 6375 rpm
